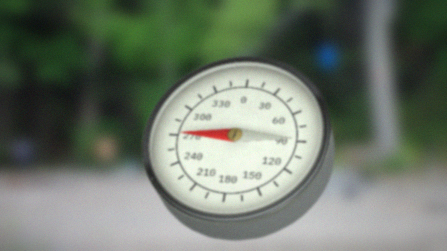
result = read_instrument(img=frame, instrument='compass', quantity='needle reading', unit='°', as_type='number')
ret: 270 °
